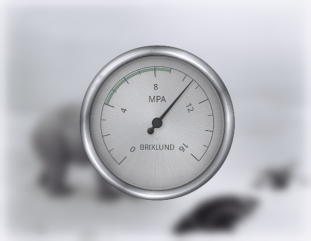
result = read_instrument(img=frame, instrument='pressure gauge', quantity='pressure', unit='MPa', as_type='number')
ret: 10.5 MPa
